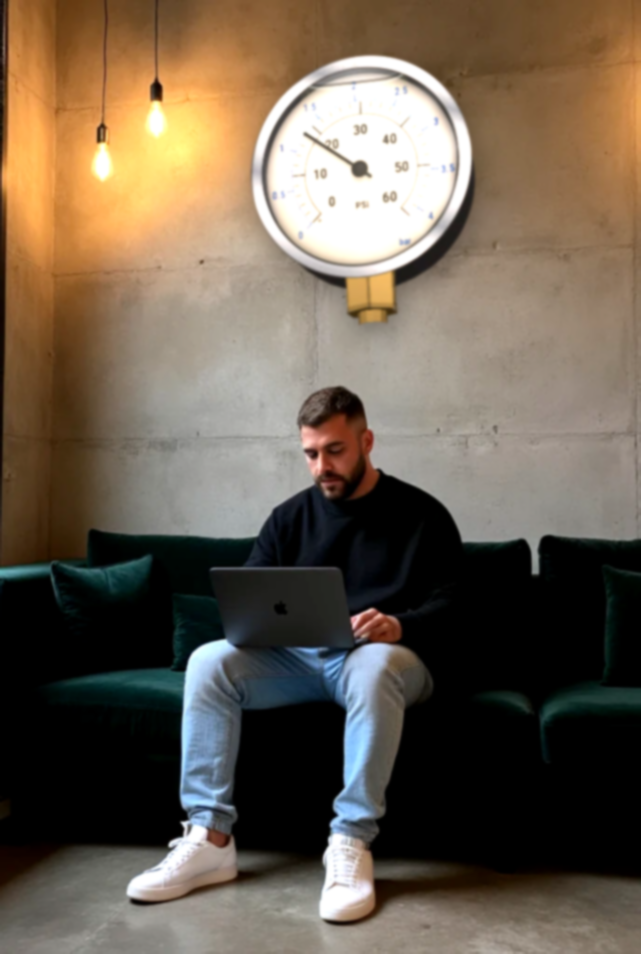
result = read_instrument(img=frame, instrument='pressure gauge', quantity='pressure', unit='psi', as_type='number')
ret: 18 psi
